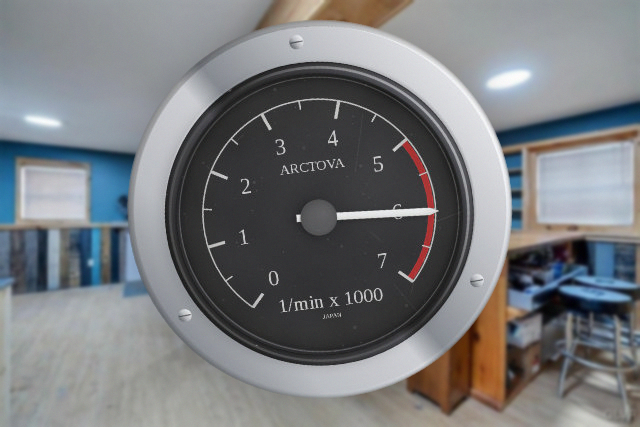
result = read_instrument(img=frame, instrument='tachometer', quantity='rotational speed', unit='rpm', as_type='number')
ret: 6000 rpm
